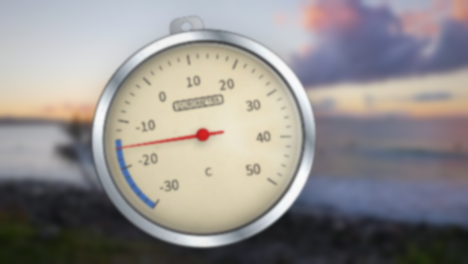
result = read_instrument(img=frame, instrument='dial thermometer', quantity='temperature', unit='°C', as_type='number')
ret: -16 °C
